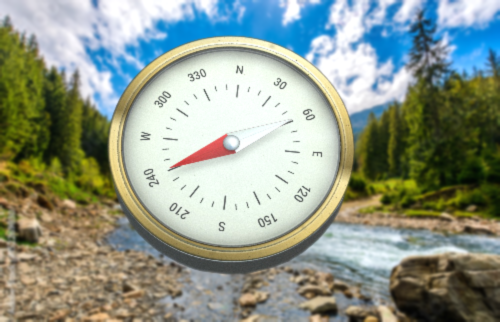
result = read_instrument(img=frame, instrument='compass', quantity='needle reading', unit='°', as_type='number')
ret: 240 °
